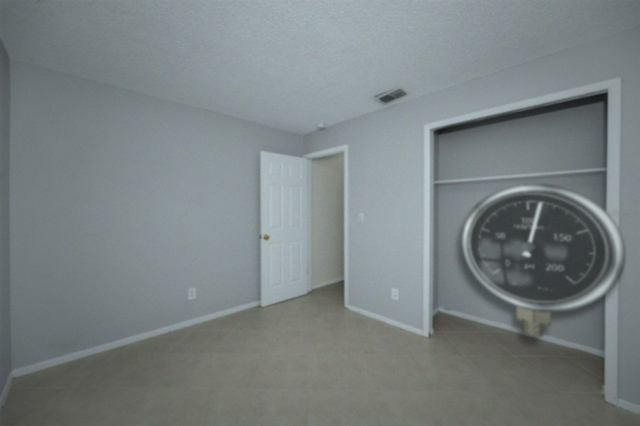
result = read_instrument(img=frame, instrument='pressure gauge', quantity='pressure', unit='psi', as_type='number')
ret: 110 psi
